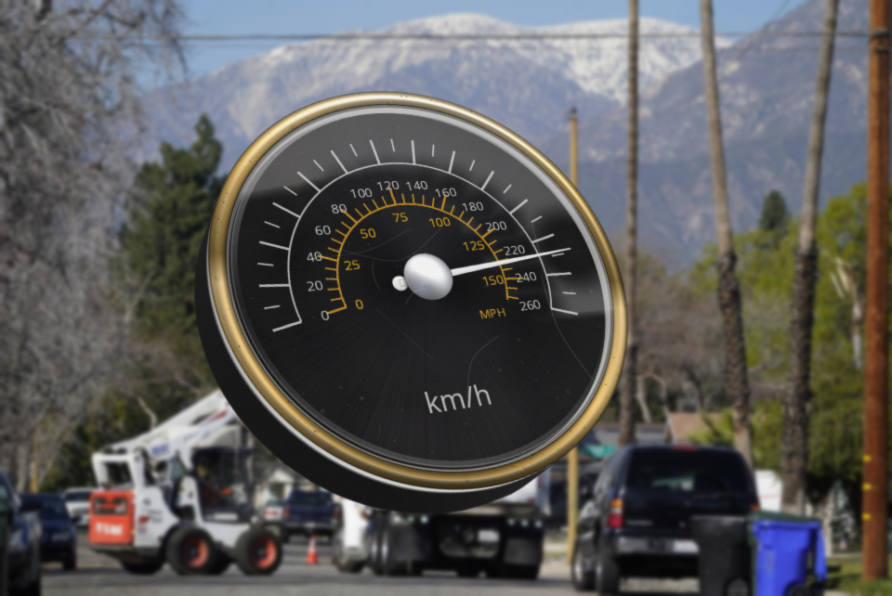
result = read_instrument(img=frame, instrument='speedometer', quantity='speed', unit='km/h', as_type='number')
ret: 230 km/h
